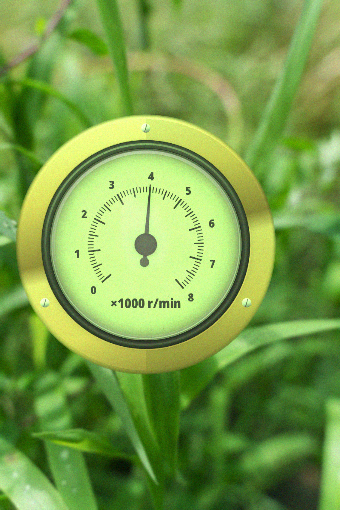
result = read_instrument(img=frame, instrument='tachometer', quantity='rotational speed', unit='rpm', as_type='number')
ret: 4000 rpm
